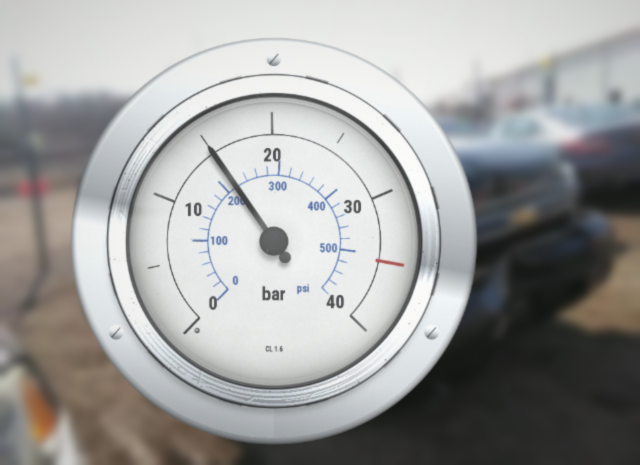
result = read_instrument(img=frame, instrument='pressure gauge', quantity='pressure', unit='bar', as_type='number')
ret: 15 bar
